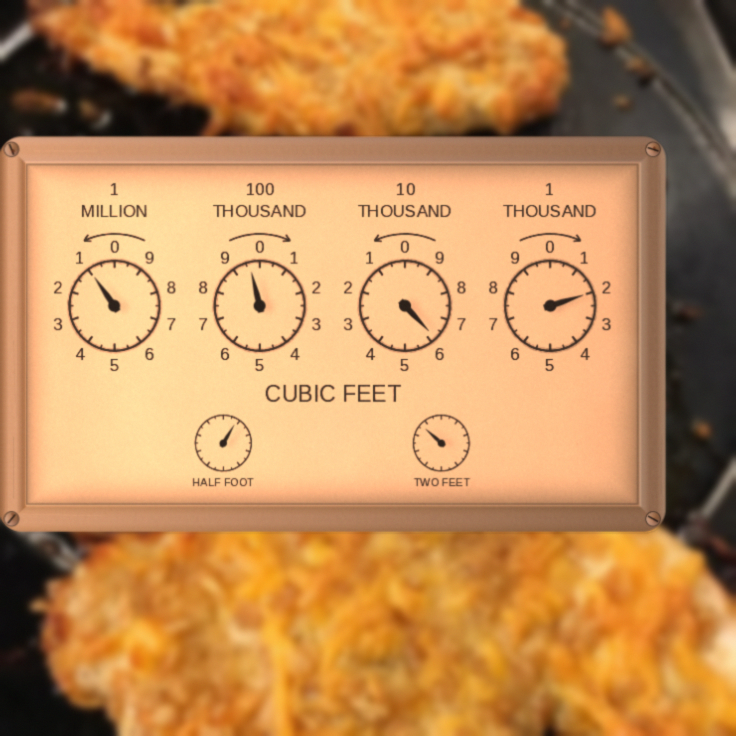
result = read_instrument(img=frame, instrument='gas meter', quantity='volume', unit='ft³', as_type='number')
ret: 96200 ft³
